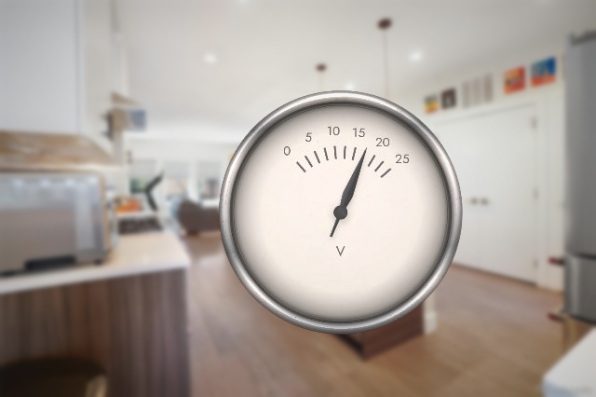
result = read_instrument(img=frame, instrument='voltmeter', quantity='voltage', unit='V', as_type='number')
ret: 17.5 V
